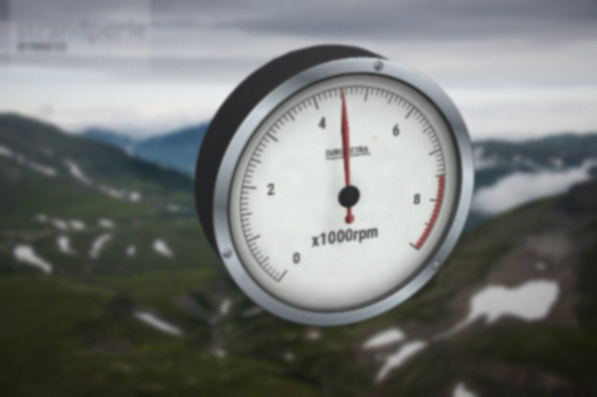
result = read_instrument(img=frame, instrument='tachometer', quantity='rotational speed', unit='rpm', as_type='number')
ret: 4500 rpm
